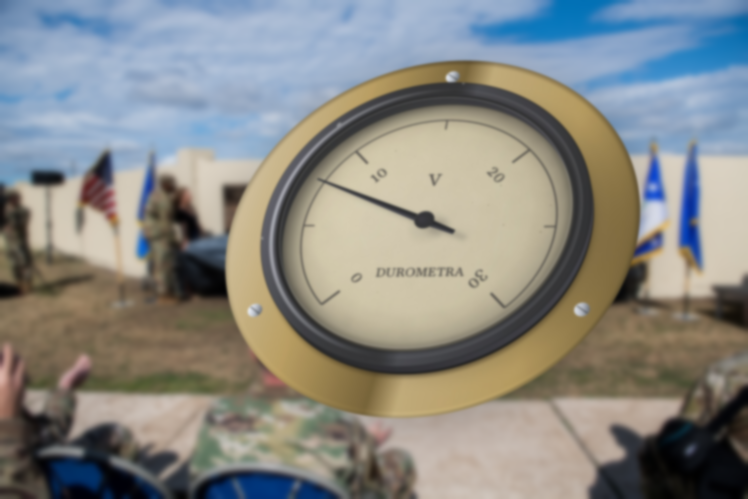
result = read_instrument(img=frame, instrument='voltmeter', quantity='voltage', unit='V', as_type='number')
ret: 7.5 V
